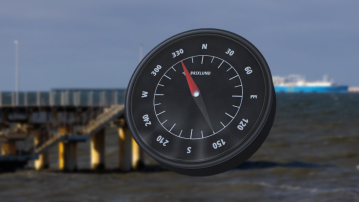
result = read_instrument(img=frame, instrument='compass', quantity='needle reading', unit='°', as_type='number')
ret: 330 °
